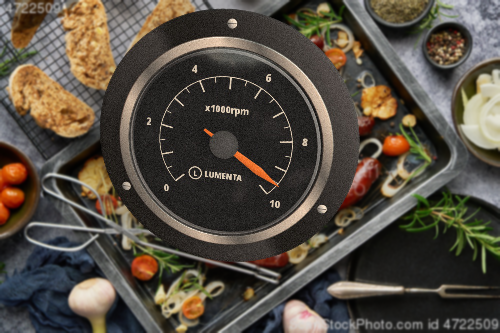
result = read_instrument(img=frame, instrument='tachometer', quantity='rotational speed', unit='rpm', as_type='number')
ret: 9500 rpm
